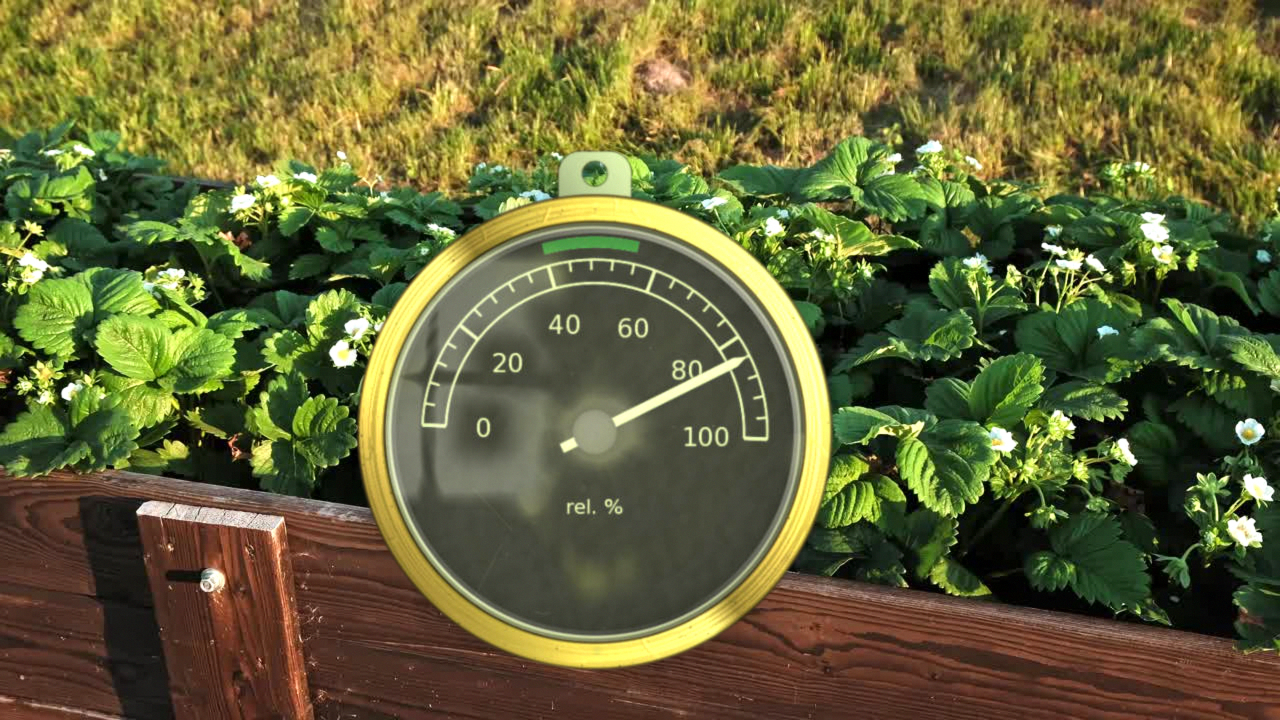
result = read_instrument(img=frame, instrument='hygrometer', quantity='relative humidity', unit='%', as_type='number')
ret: 84 %
